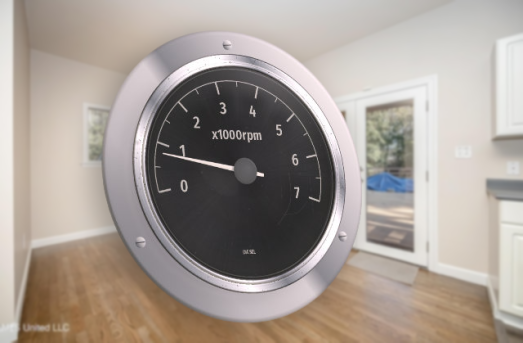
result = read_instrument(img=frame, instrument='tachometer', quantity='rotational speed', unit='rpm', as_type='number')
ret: 750 rpm
